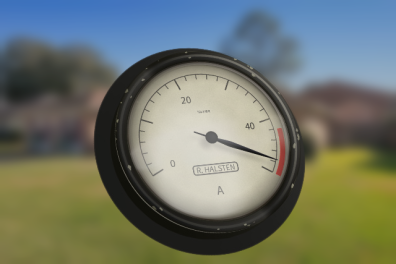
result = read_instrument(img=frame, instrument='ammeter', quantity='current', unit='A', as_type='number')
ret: 48 A
